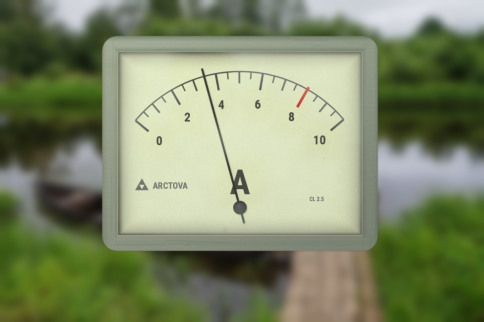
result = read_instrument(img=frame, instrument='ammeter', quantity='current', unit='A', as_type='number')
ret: 3.5 A
